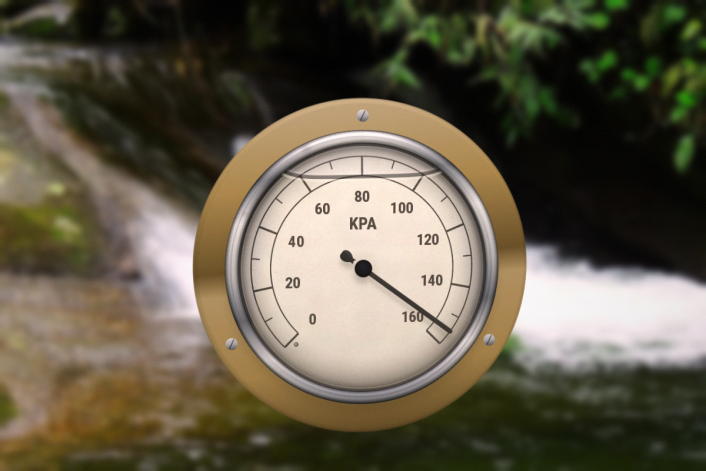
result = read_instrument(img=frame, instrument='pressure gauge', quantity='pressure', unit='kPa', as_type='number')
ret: 155 kPa
